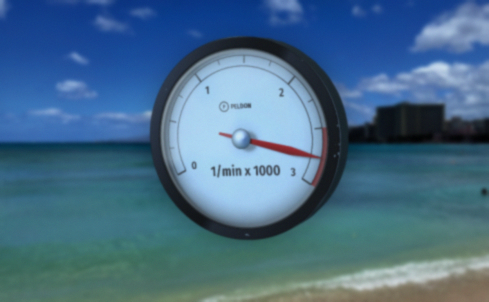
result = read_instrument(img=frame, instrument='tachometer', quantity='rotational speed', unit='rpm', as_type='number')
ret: 2750 rpm
